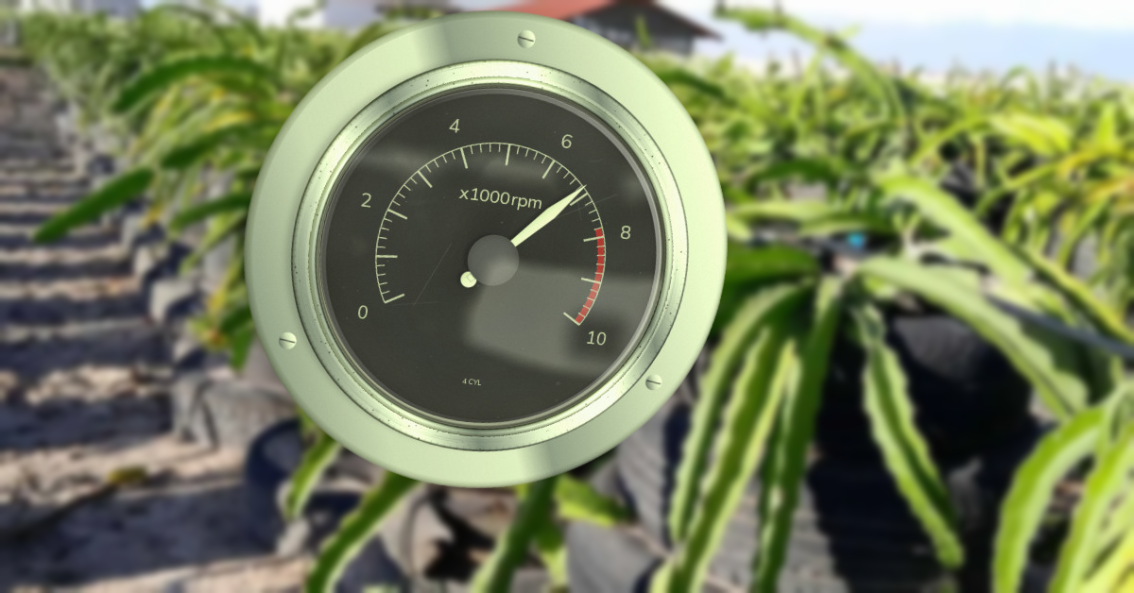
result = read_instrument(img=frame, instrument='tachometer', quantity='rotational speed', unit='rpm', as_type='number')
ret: 6800 rpm
